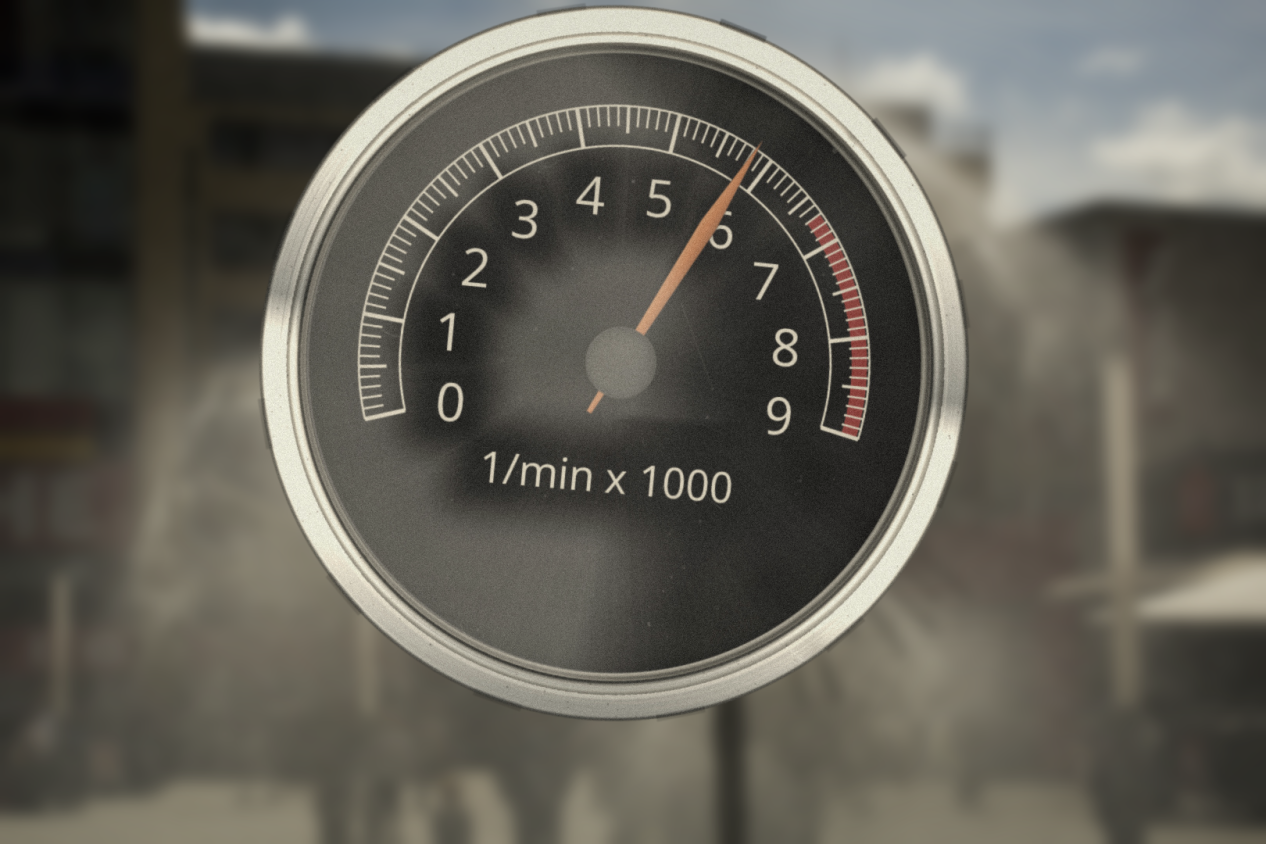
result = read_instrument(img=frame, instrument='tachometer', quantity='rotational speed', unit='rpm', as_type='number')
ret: 5800 rpm
